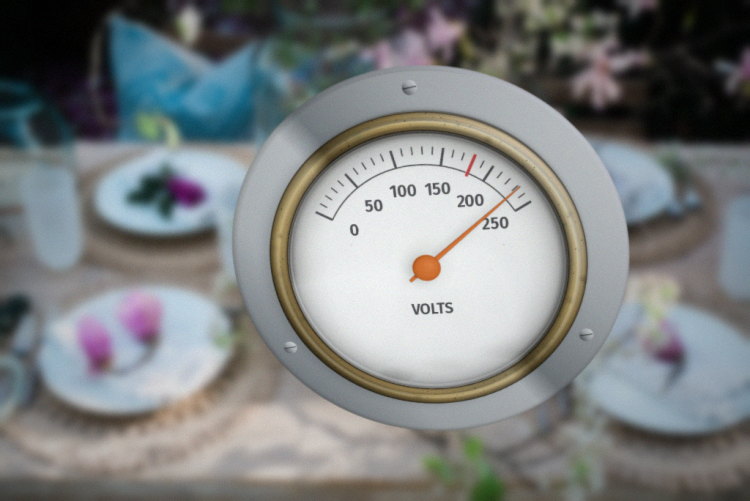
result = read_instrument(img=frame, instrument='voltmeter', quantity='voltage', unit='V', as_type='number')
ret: 230 V
